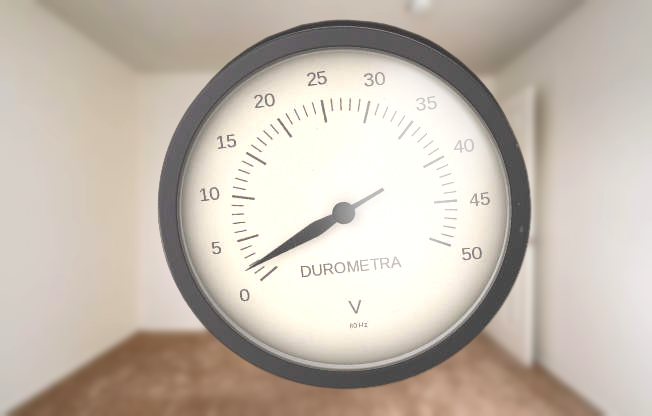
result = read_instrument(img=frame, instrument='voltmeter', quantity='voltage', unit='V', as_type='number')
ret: 2 V
